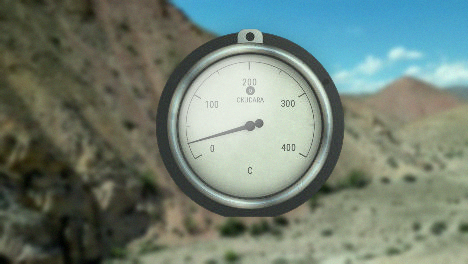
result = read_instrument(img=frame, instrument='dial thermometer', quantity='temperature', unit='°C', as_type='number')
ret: 25 °C
